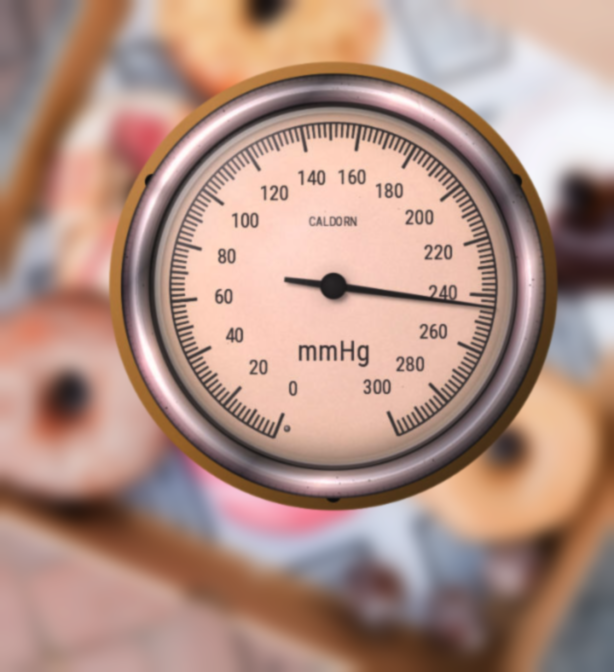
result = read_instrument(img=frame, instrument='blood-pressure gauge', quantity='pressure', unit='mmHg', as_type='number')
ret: 244 mmHg
